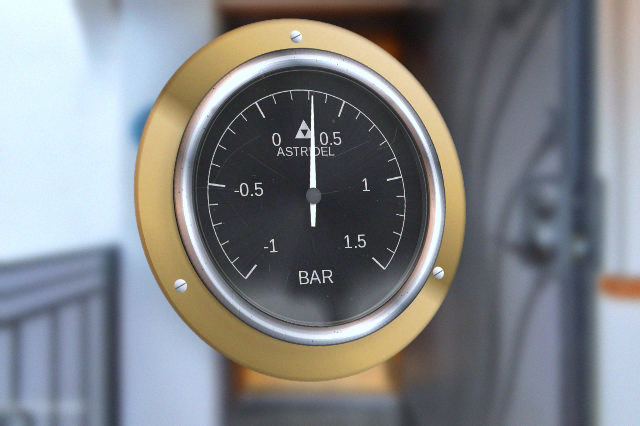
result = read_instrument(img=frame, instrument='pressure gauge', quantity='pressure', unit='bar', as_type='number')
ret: 0.3 bar
